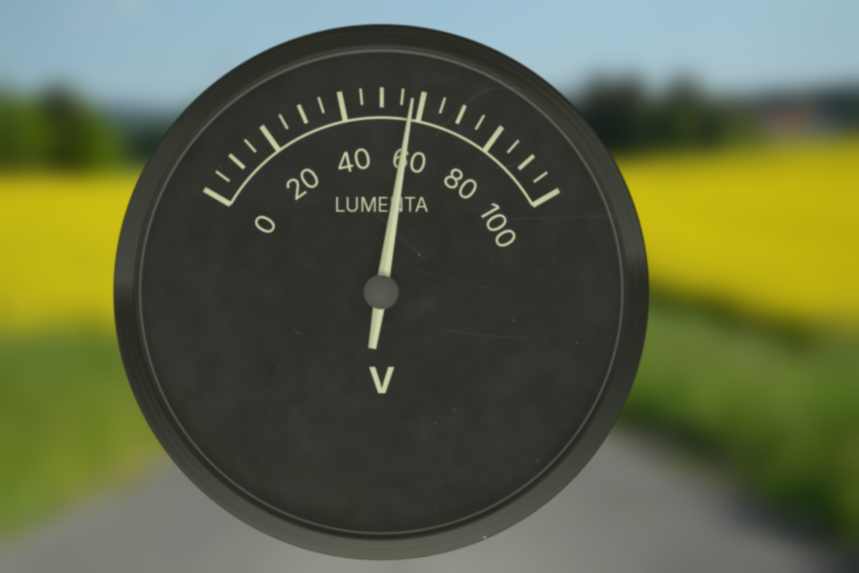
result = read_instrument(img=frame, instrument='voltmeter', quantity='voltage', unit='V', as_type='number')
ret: 57.5 V
